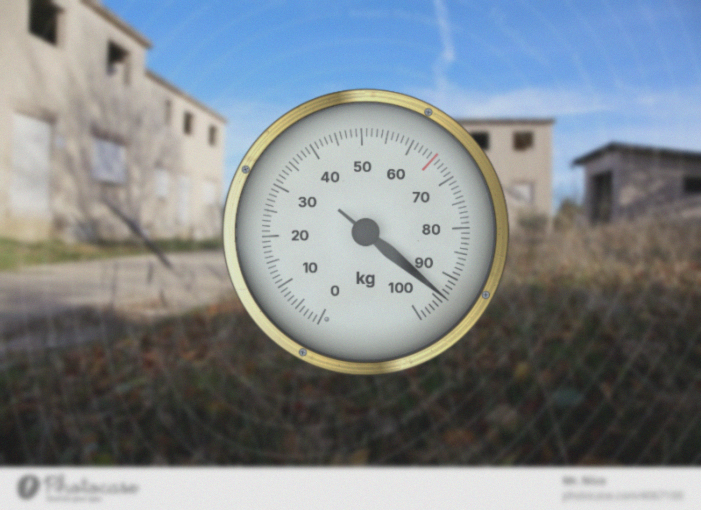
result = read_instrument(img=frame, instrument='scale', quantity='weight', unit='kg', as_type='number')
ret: 94 kg
